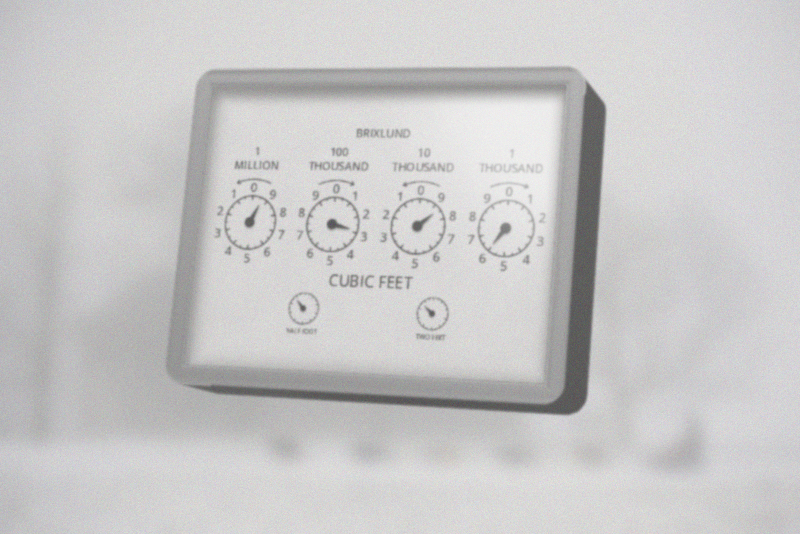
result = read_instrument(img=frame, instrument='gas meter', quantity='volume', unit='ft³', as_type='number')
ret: 928600 ft³
